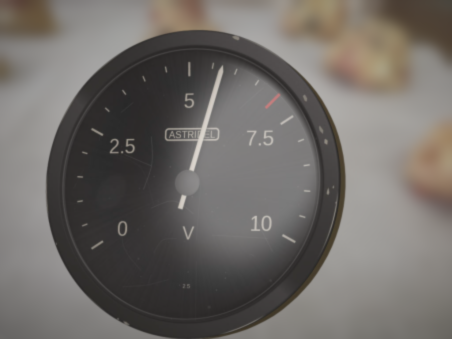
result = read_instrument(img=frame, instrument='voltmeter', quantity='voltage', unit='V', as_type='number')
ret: 5.75 V
